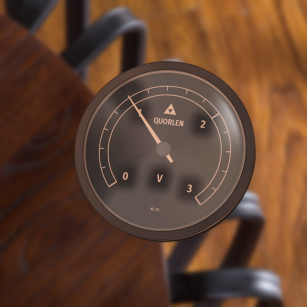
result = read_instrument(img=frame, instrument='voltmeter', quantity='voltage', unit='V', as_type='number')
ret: 1 V
